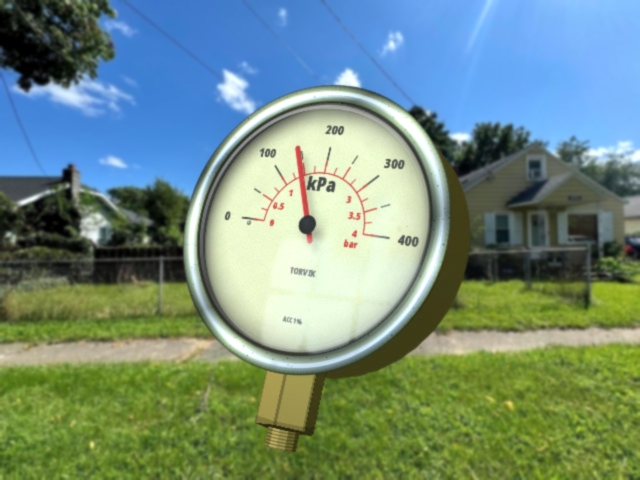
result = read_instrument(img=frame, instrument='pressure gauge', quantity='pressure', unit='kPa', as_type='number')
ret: 150 kPa
